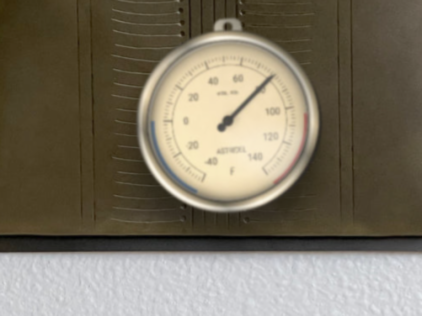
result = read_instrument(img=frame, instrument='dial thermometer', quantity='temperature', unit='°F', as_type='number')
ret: 80 °F
